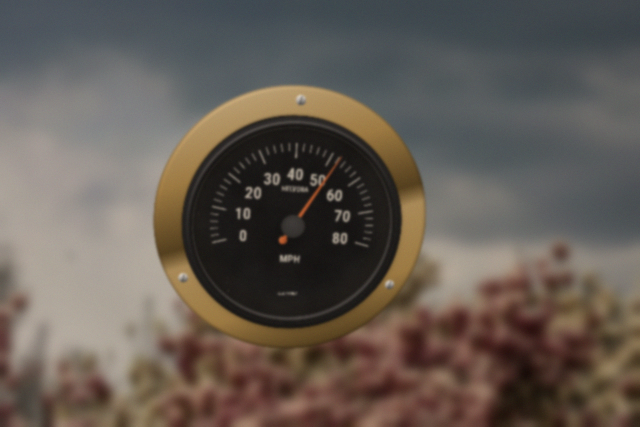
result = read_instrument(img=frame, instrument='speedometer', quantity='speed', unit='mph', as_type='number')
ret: 52 mph
